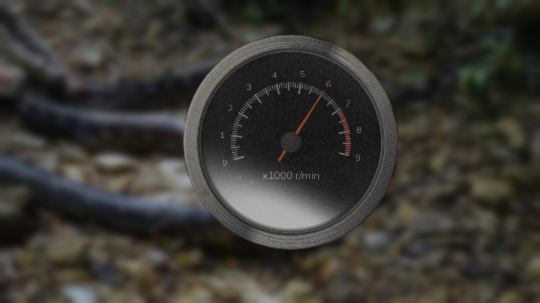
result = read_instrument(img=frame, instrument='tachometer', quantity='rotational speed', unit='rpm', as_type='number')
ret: 6000 rpm
